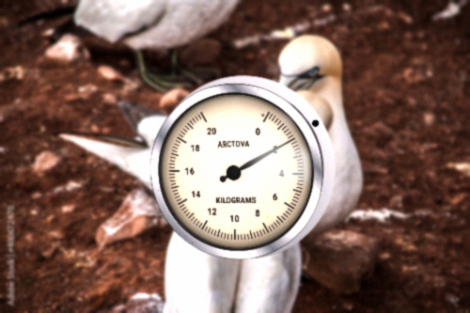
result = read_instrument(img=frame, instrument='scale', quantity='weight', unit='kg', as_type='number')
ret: 2 kg
